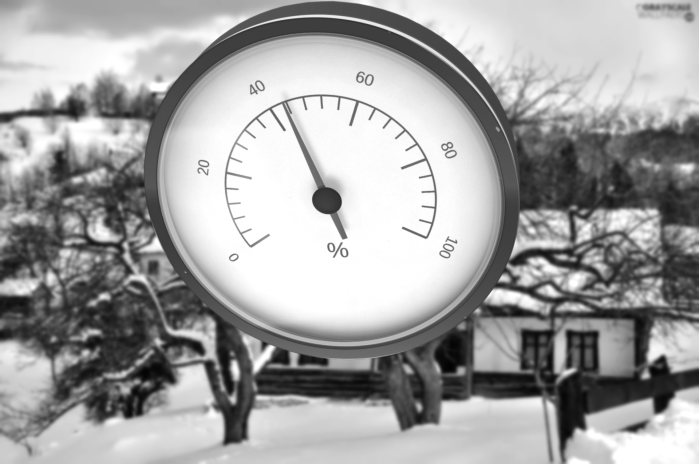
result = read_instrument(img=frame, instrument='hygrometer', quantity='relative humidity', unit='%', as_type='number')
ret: 44 %
